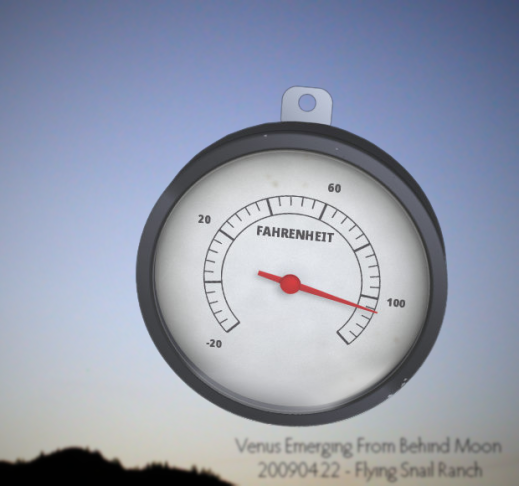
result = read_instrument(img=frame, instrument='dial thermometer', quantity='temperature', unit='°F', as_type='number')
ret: 104 °F
